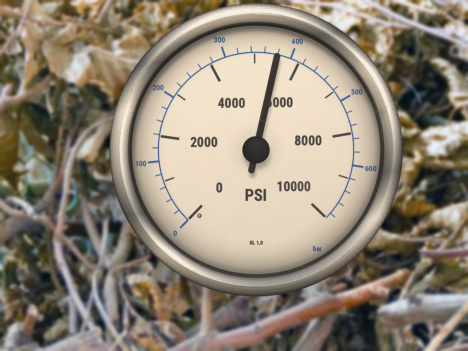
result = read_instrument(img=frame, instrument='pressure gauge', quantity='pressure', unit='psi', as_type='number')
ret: 5500 psi
